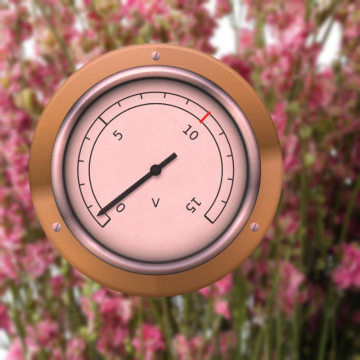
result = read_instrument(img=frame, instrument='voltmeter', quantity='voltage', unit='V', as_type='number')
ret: 0.5 V
